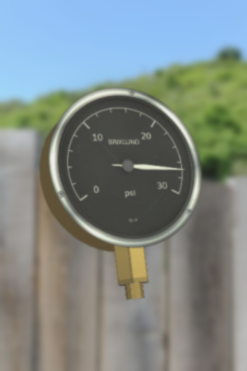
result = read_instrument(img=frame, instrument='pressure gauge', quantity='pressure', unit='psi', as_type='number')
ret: 27 psi
